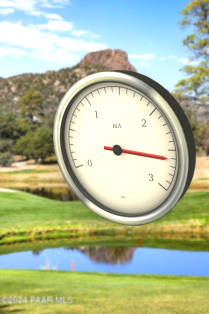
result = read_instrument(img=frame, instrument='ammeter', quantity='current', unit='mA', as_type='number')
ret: 2.6 mA
